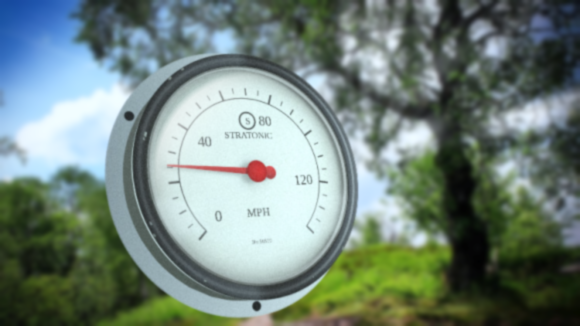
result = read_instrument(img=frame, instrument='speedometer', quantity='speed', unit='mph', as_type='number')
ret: 25 mph
